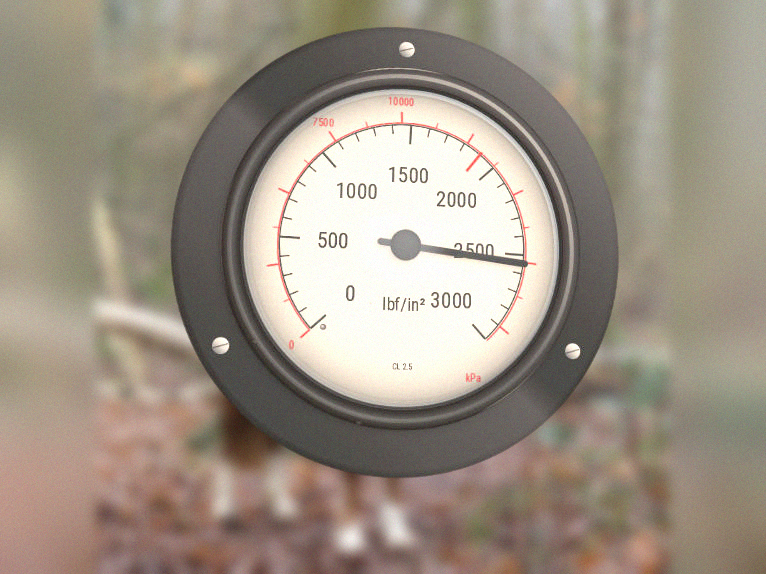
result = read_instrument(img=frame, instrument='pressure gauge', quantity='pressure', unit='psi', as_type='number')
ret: 2550 psi
